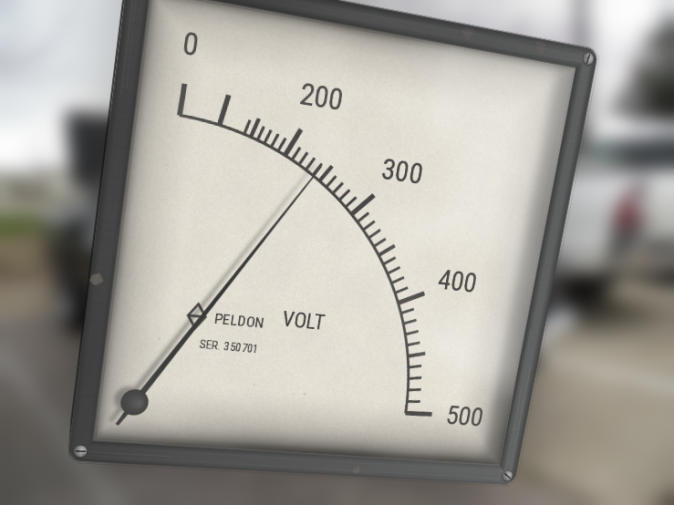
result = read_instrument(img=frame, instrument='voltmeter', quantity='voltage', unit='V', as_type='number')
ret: 240 V
